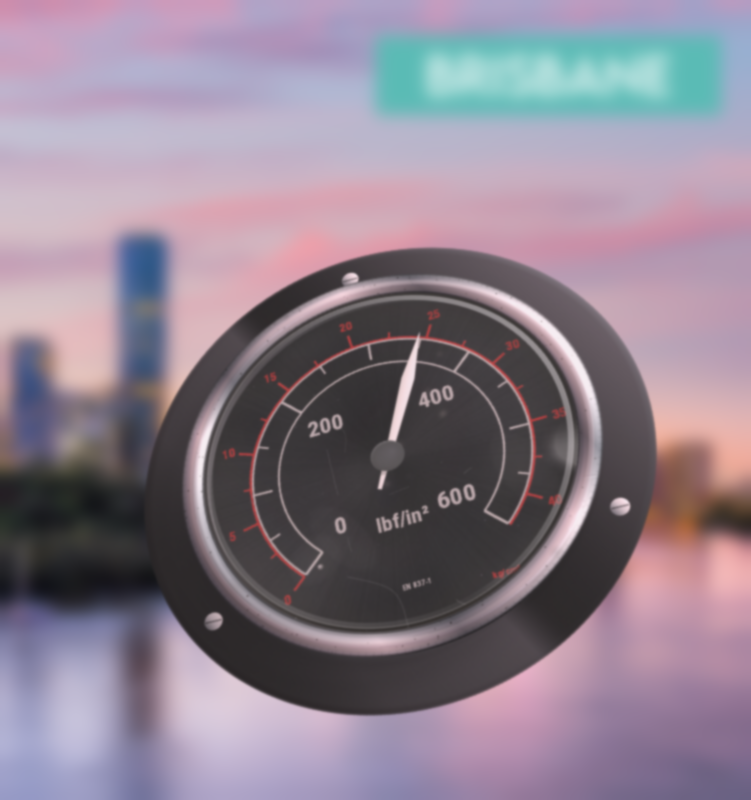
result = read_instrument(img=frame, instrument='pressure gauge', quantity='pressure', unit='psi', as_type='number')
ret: 350 psi
